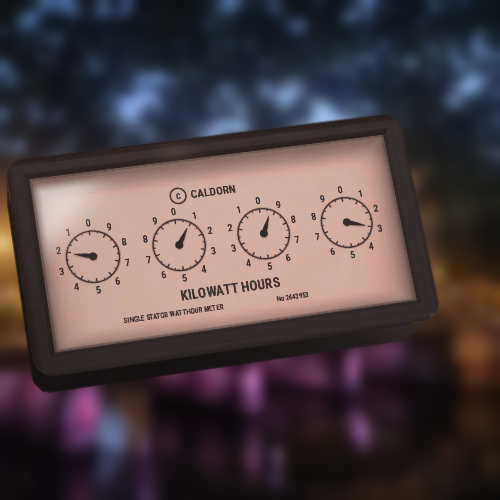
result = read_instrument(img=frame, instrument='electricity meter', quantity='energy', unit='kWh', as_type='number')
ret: 2093 kWh
